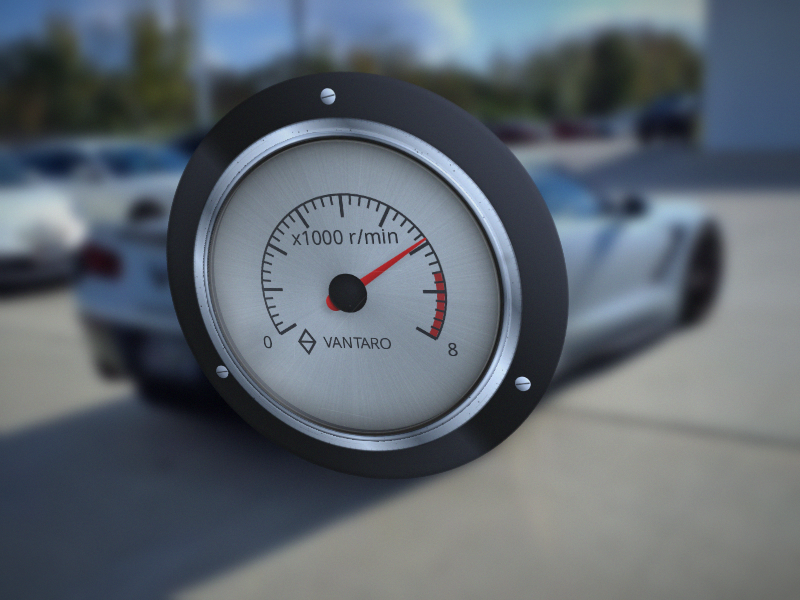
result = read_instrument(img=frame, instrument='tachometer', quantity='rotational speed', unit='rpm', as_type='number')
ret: 5900 rpm
